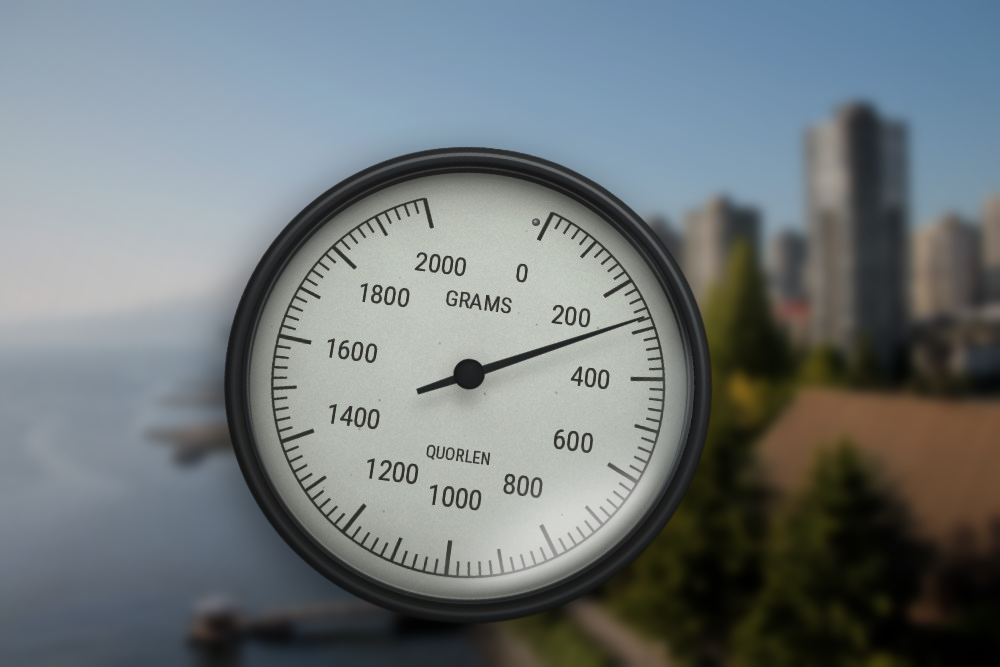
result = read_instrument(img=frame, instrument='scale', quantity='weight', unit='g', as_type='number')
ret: 280 g
